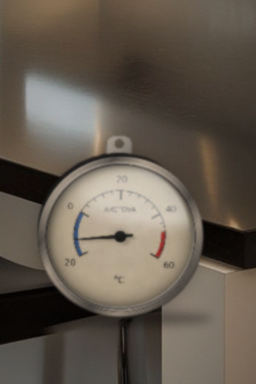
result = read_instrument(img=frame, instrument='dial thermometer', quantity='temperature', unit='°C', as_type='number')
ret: -12 °C
